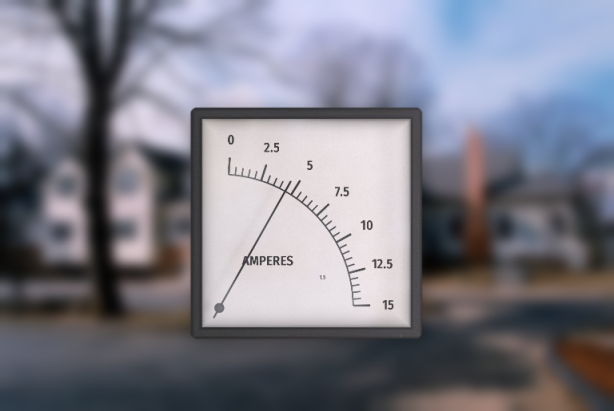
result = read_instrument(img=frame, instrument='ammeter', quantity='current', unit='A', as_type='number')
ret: 4.5 A
